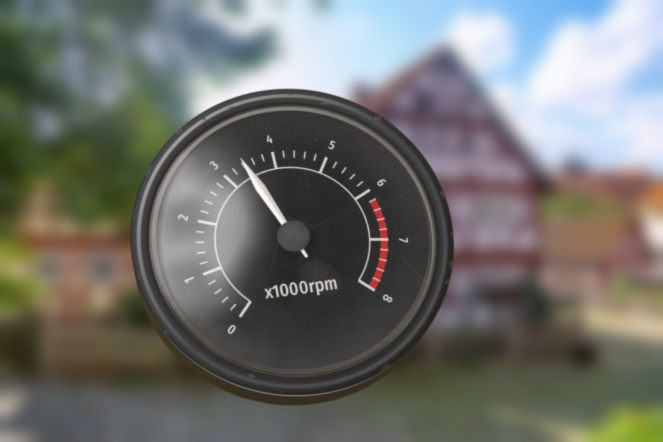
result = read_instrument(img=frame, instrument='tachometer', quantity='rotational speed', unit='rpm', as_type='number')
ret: 3400 rpm
